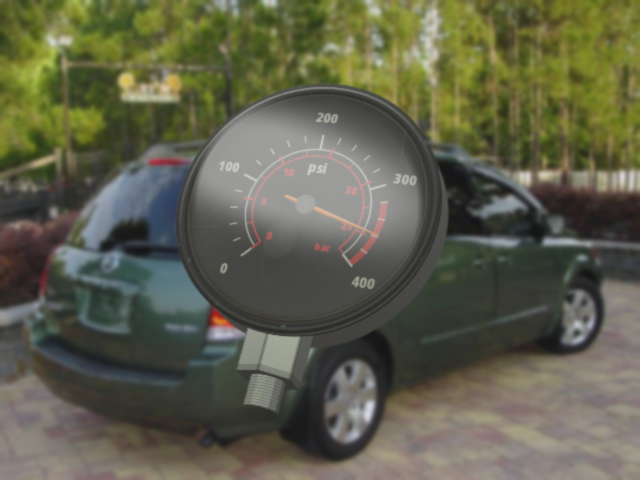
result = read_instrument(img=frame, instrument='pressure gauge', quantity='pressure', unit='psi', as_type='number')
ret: 360 psi
